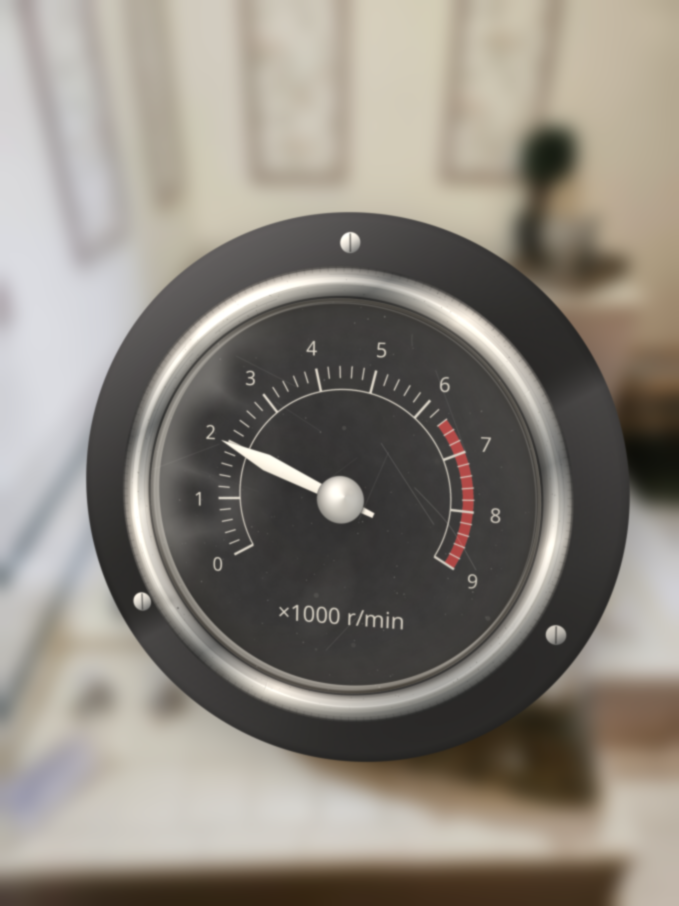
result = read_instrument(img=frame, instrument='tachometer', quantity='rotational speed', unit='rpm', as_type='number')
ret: 2000 rpm
